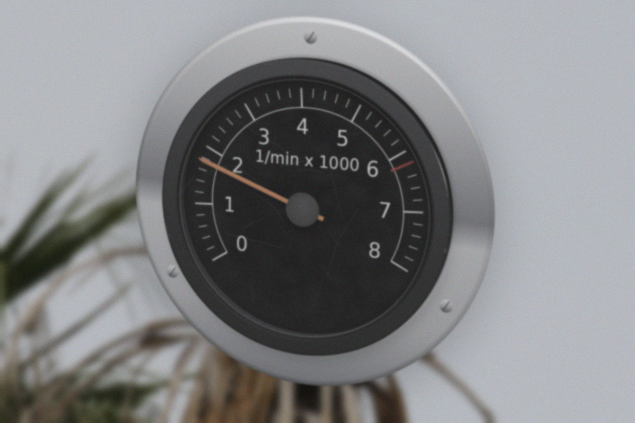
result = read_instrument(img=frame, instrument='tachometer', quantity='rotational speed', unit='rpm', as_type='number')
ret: 1800 rpm
